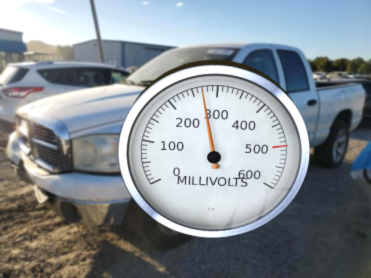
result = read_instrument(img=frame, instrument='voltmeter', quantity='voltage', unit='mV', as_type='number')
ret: 270 mV
